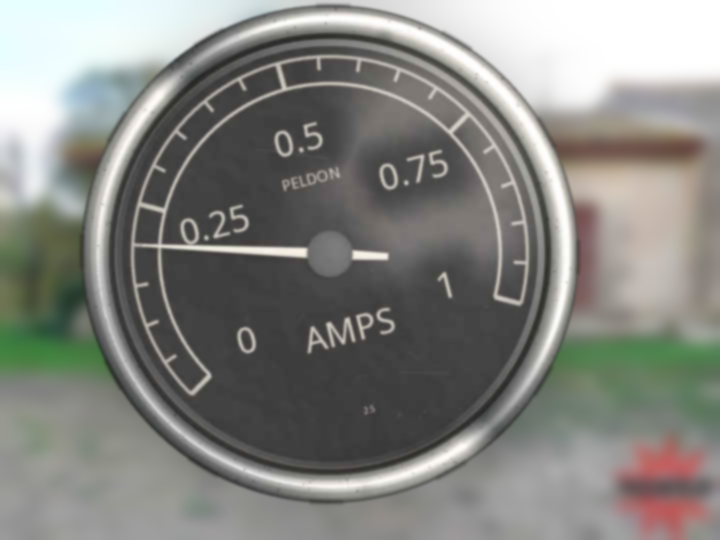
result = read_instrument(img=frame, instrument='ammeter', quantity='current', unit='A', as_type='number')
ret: 0.2 A
